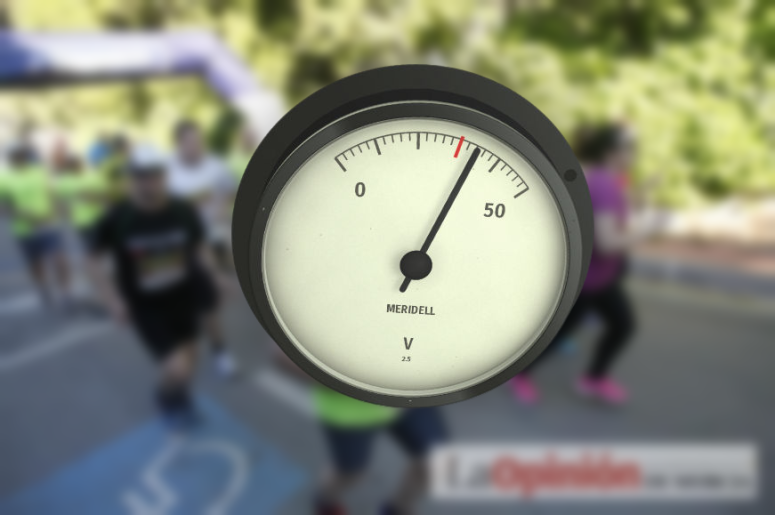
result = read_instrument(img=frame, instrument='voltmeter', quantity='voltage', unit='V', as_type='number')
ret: 34 V
